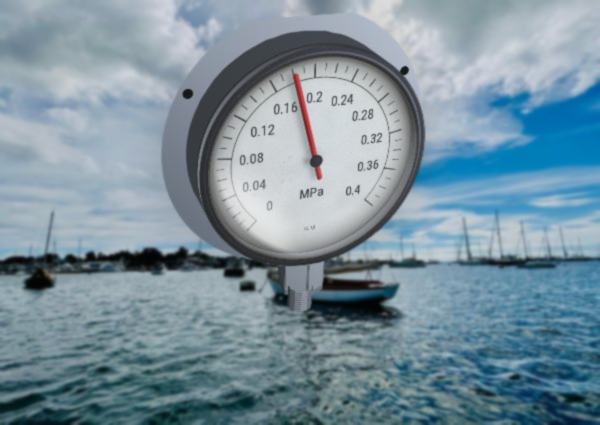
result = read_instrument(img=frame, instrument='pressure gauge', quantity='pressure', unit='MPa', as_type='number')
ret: 0.18 MPa
